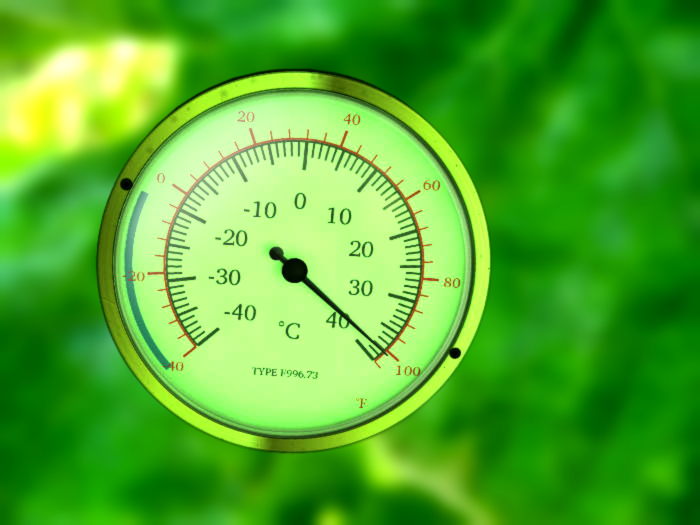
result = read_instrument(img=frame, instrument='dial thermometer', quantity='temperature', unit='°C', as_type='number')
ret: 38 °C
